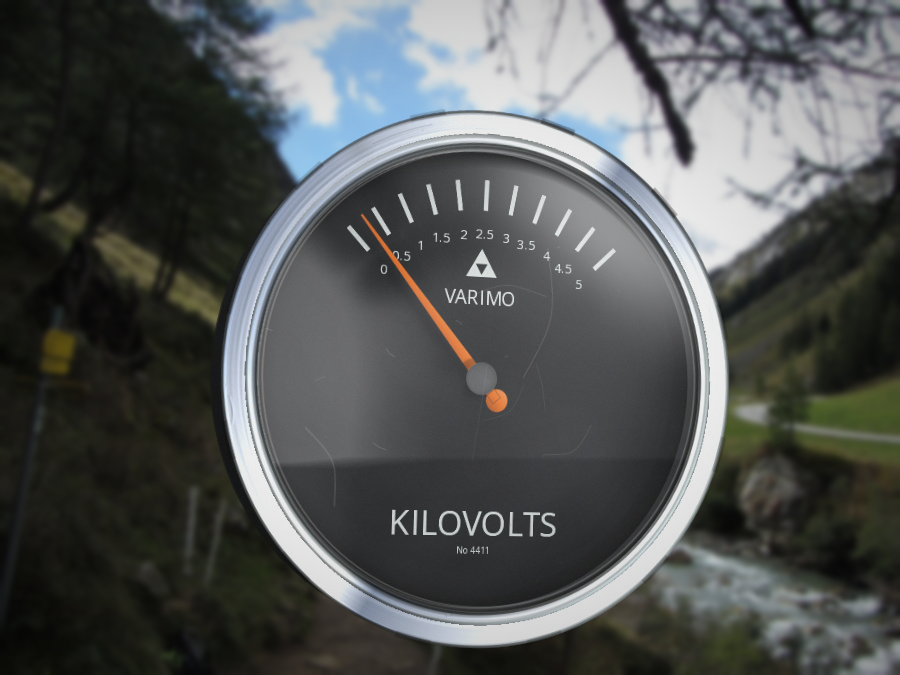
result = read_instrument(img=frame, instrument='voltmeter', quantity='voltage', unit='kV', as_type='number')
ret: 0.25 kV
